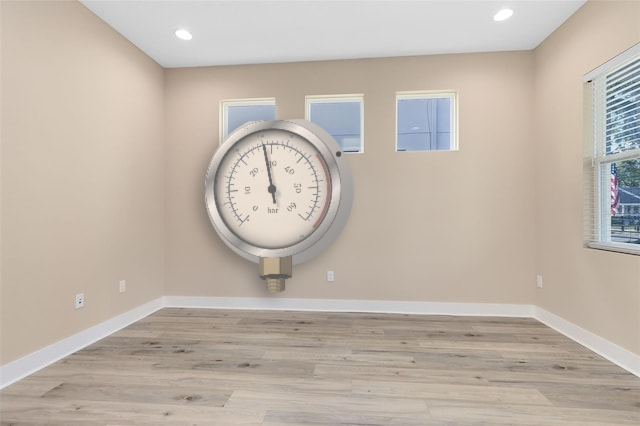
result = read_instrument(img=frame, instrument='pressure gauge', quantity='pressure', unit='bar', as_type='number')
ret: 28 bar
